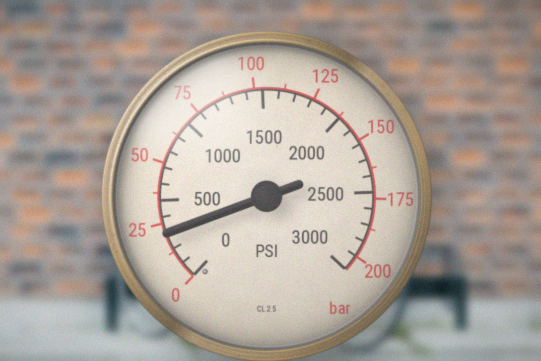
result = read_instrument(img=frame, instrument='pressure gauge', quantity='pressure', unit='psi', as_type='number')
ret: 300 psi
